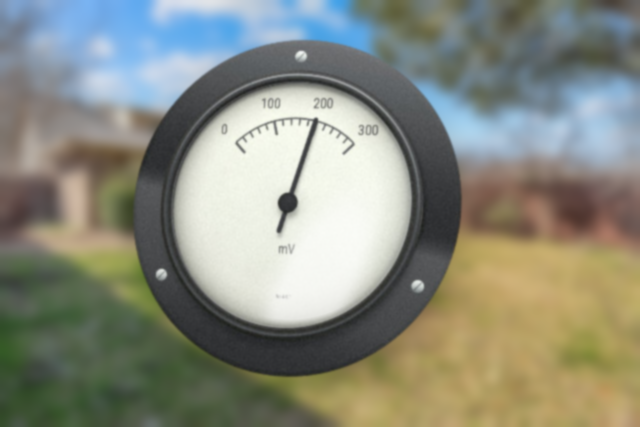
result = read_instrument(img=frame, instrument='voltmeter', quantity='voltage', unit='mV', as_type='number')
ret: 200 mV
